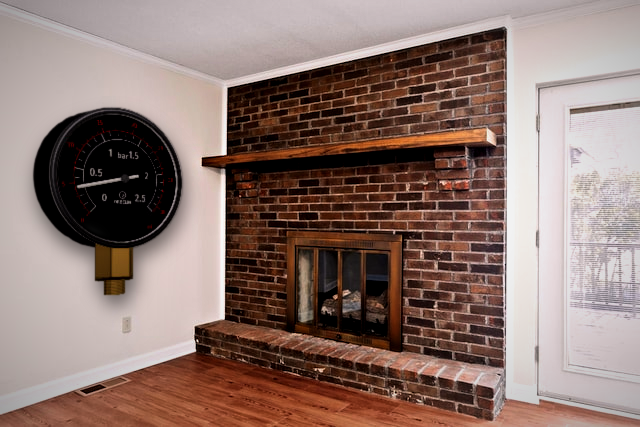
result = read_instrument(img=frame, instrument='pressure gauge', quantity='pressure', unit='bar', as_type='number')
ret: 0.3 bar
